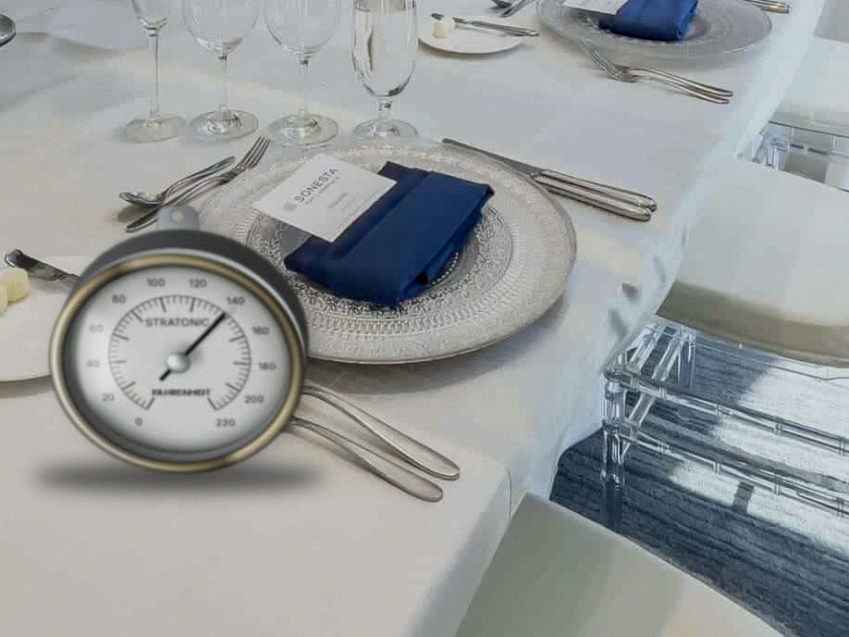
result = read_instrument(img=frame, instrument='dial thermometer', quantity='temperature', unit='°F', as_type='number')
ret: 140 °F
